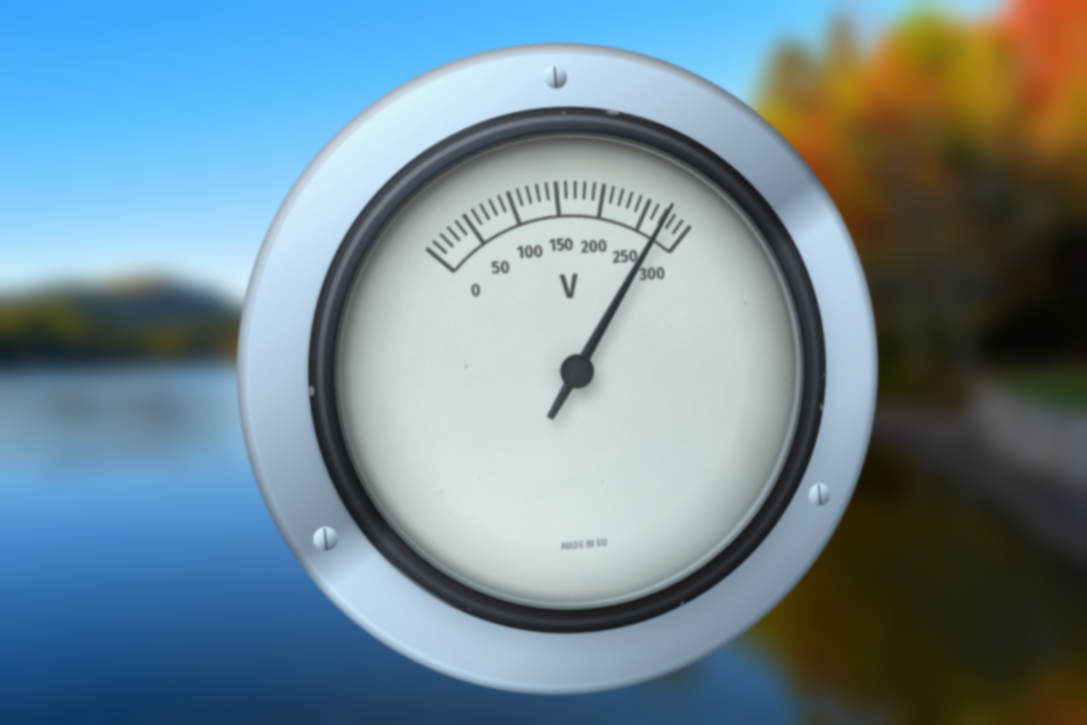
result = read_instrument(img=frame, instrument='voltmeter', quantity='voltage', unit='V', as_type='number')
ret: 270 V
